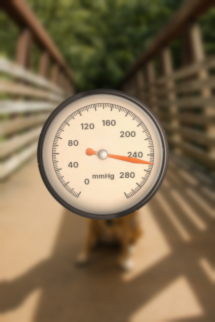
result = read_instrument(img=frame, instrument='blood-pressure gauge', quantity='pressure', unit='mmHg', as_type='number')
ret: 250 mmHg
